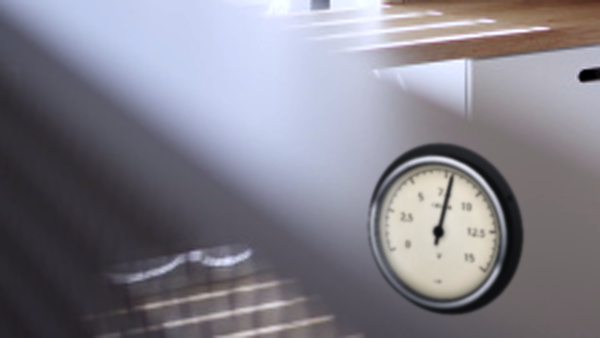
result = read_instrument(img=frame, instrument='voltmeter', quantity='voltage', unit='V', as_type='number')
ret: 8 V
